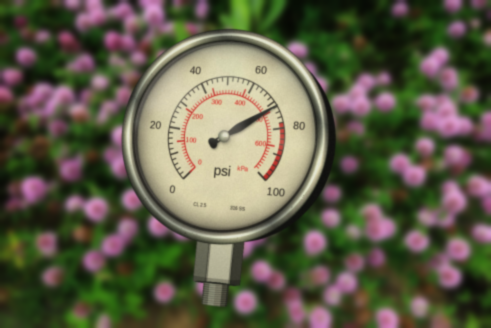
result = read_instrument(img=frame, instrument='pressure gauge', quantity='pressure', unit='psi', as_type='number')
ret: 72 psi
